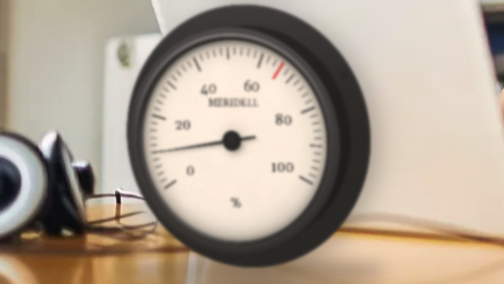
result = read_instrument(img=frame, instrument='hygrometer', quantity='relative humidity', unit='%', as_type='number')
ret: 10 %
